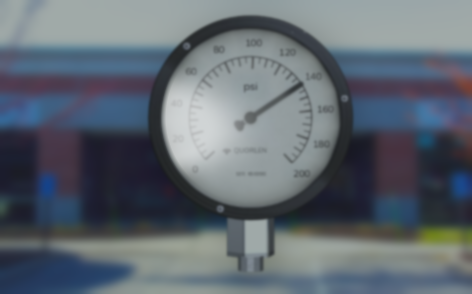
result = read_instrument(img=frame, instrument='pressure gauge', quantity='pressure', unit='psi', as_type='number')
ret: 140 psi
